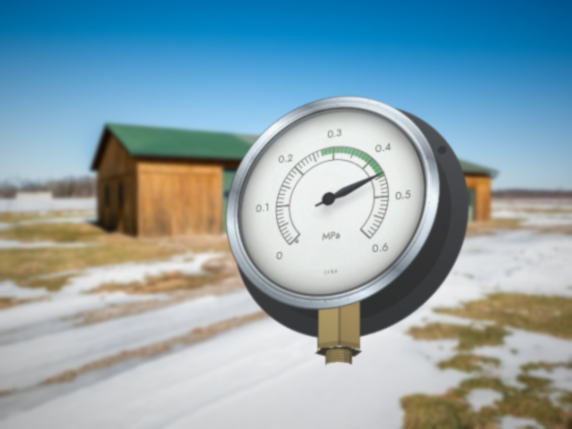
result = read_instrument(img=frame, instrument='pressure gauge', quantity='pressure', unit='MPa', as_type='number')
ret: 0.45 MPa
